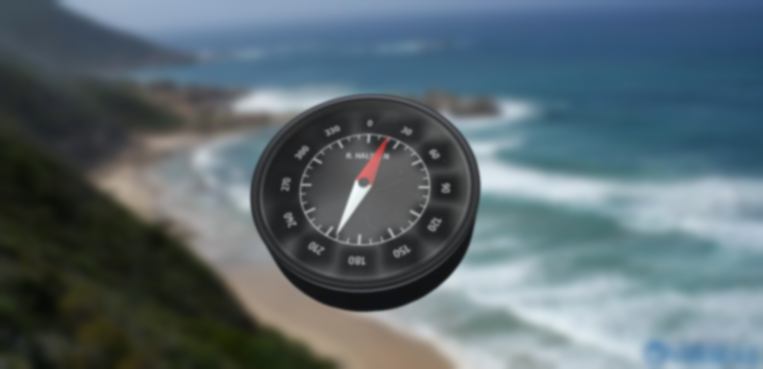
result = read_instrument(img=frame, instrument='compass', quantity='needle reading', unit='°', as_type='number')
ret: 20 °
